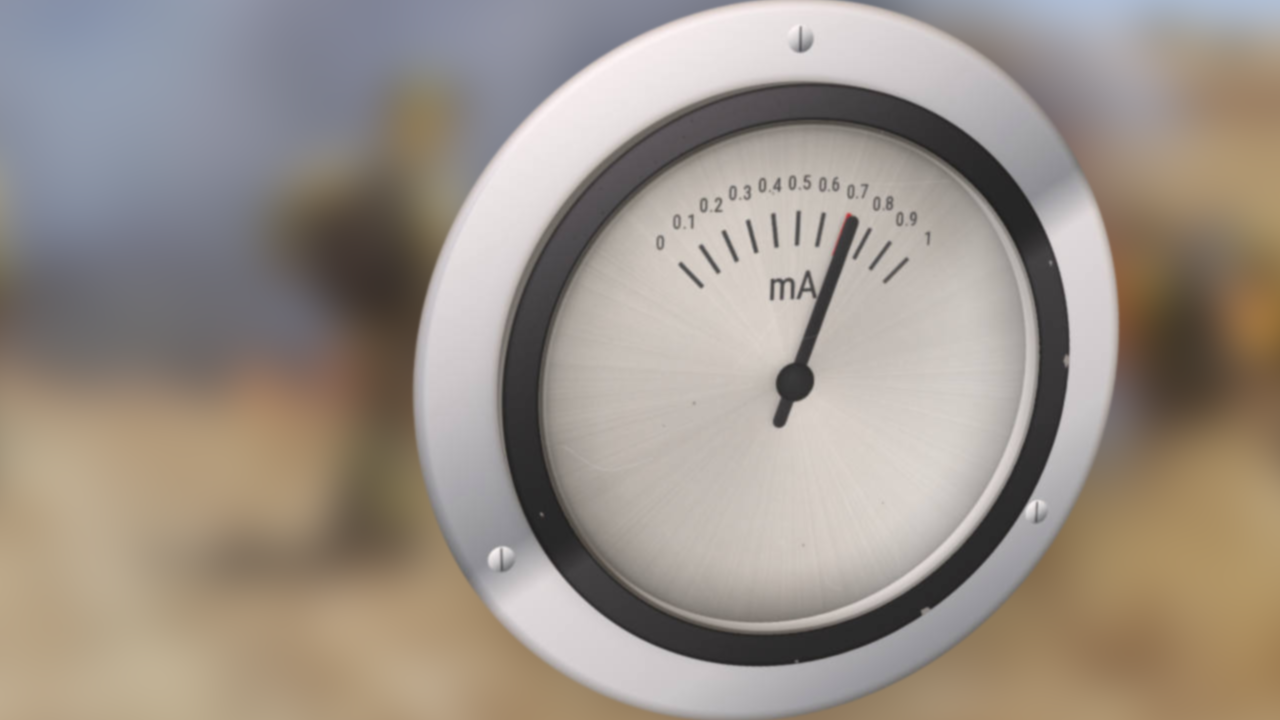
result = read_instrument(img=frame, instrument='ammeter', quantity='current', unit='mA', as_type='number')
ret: 0.7 mA
